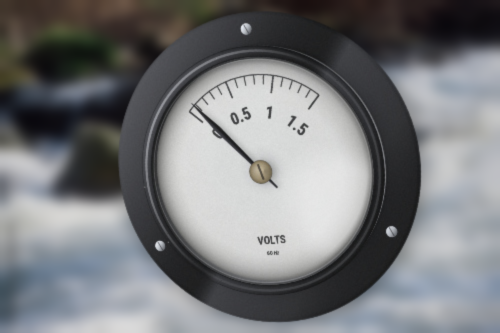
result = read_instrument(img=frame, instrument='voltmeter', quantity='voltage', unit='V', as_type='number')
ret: 0.1 V
